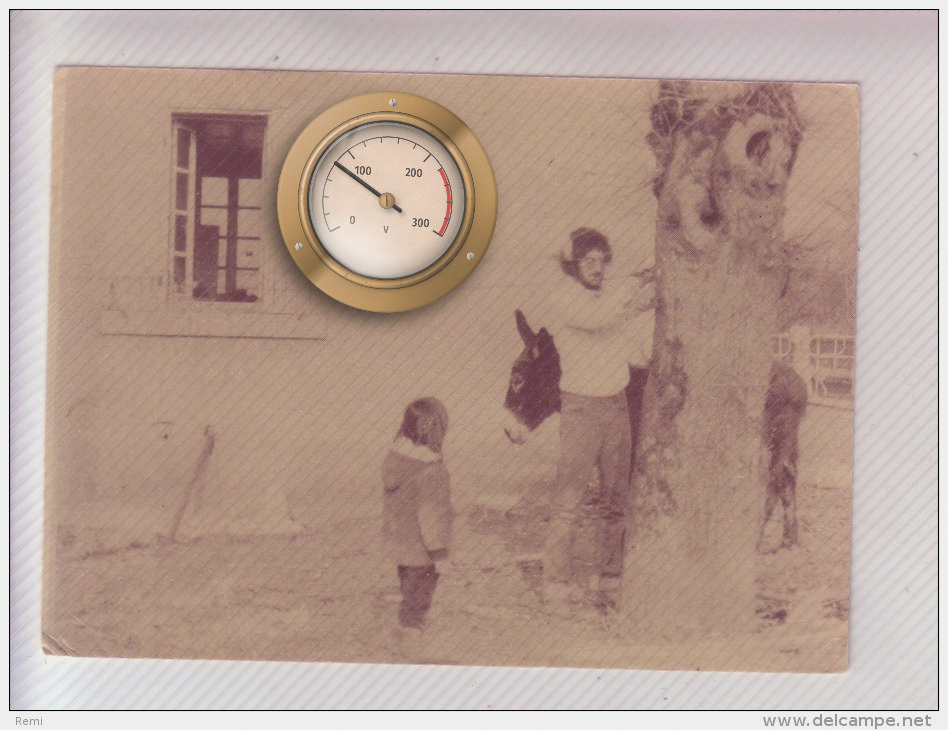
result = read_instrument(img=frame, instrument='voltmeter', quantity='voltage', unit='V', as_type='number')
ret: 80 V
